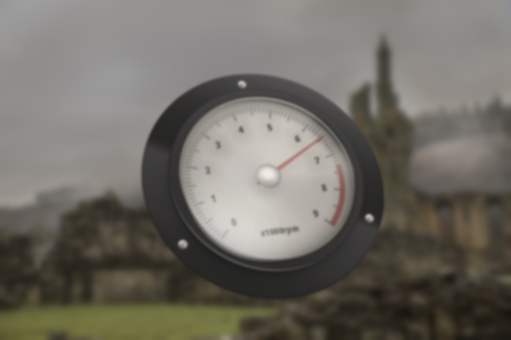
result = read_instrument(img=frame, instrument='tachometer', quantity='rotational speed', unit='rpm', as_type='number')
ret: 6500 rpm
